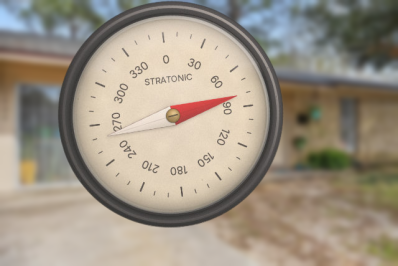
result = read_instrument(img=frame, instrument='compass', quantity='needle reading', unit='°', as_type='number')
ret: 80 °
